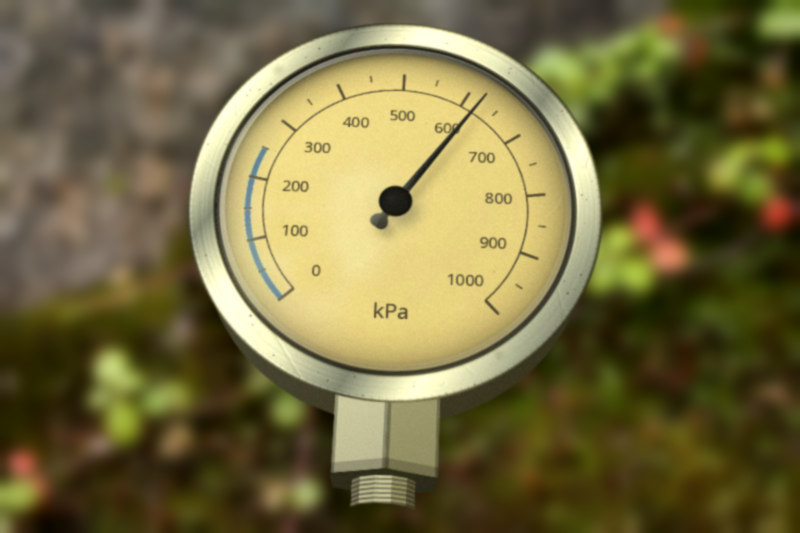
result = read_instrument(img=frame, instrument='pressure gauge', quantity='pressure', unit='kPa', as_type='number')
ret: 625 kPa
